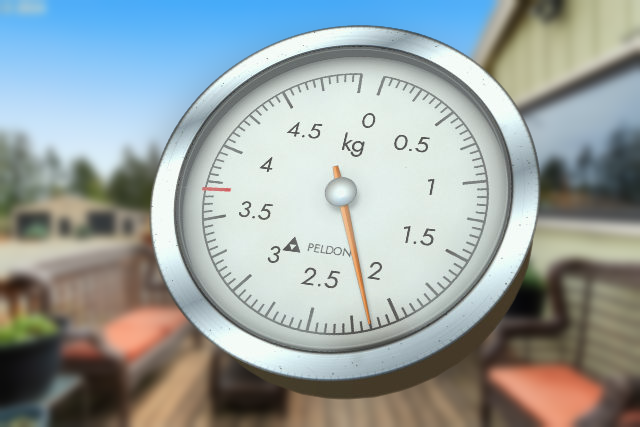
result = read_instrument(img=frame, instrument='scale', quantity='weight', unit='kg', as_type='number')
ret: 2.15 kg
